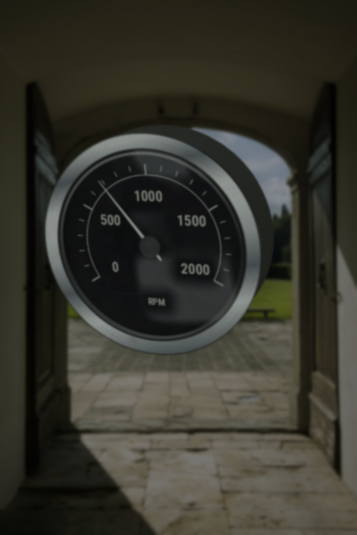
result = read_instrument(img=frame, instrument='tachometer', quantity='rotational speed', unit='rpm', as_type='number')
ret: 700 rpm
